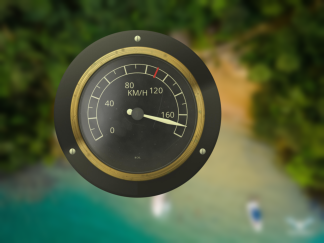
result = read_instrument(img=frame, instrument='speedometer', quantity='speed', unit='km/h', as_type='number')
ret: 170 km/h
